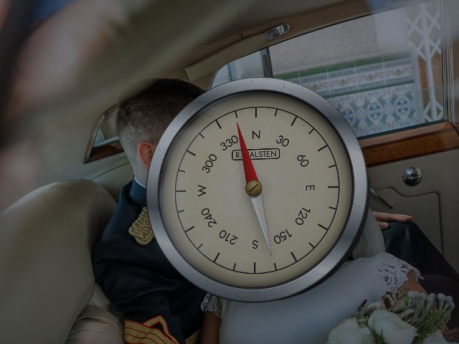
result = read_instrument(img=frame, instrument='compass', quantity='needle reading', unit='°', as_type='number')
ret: 345 °
